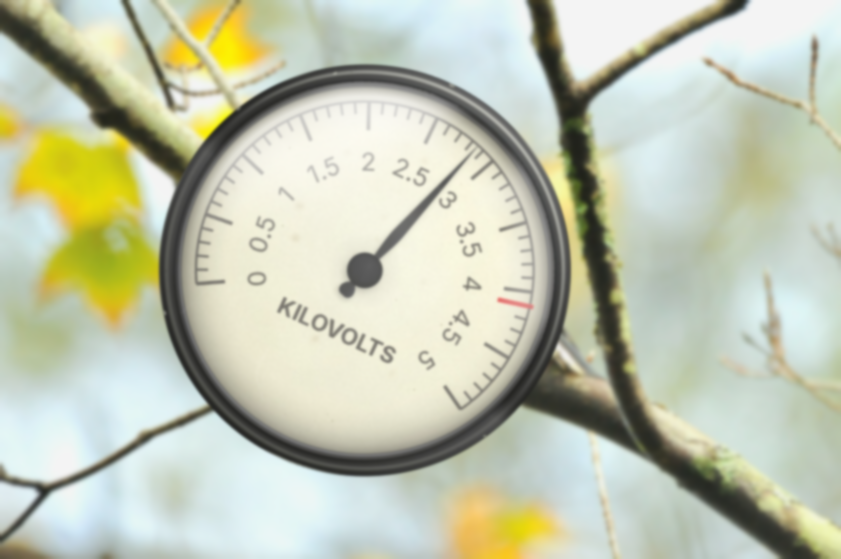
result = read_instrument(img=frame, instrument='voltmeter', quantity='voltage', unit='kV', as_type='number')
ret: 2.85 kV
